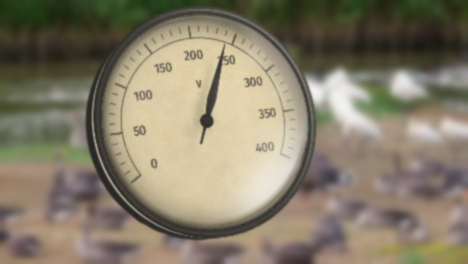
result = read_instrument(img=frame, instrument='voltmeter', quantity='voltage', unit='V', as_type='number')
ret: 240 V
